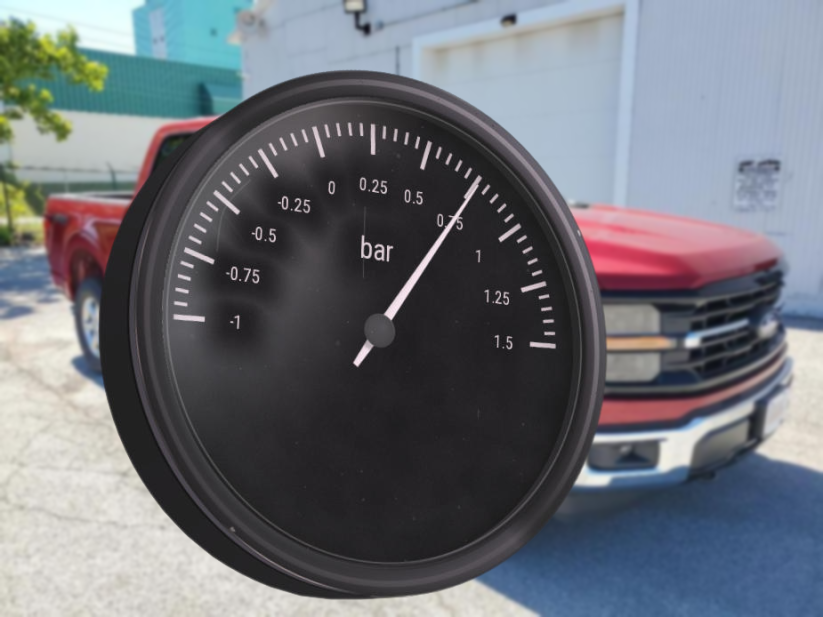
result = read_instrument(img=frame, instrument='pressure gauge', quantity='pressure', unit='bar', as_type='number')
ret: 0.75 bar
